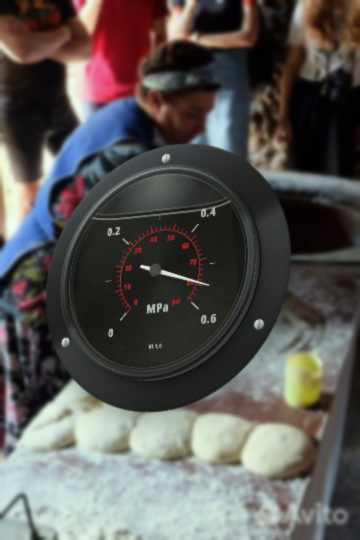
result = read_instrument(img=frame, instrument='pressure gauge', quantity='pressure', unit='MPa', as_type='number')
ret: 0.55 MPa
